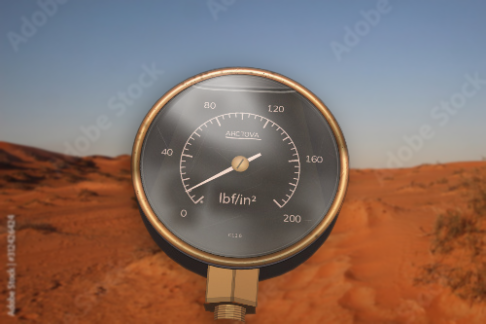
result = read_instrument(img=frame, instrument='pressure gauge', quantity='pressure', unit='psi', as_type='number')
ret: 10 psi
